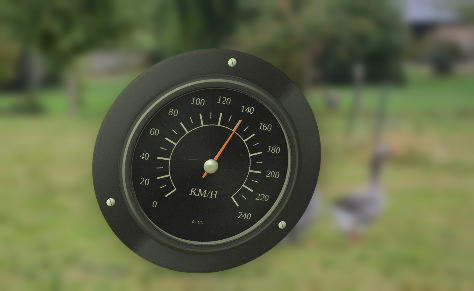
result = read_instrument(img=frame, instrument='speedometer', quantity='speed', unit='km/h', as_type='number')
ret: 140 km/h
